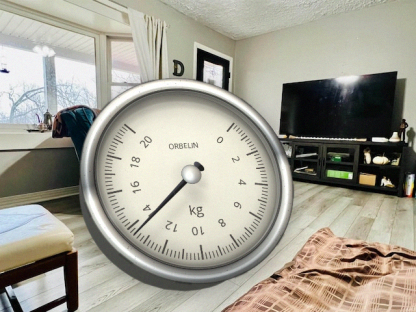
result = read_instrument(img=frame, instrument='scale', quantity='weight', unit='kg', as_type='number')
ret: 13.6 kg
